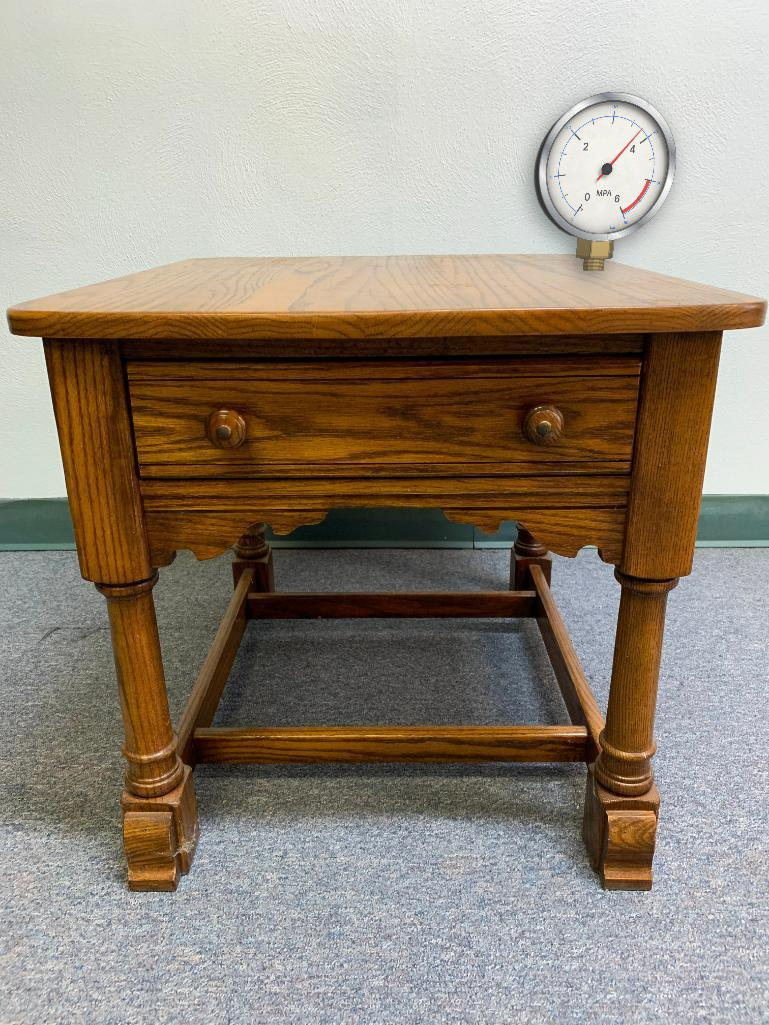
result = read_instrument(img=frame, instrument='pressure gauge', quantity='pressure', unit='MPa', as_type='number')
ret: 3.75 MPa
